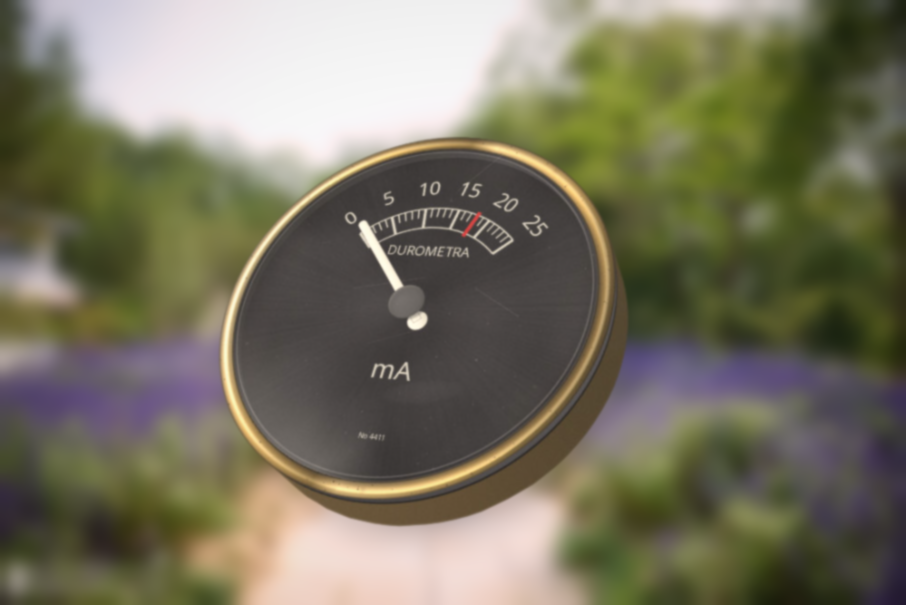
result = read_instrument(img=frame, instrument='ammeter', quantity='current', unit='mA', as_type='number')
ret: 1 mA
